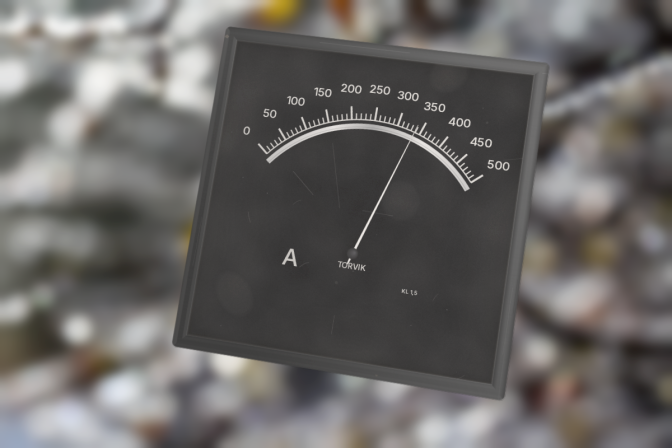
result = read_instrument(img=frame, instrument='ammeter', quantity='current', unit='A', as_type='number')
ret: 340 A
